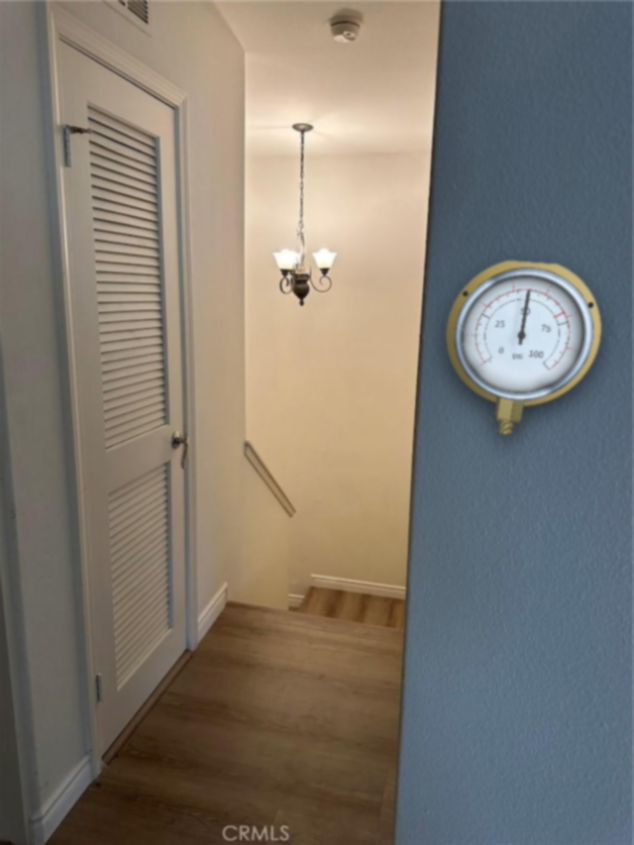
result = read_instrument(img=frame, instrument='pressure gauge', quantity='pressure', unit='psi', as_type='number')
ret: 50 psi
